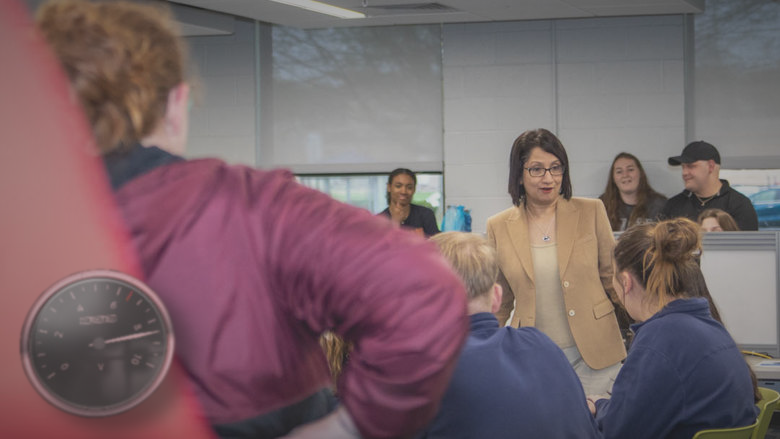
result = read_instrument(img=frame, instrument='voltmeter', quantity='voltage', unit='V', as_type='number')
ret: 8.5 V
